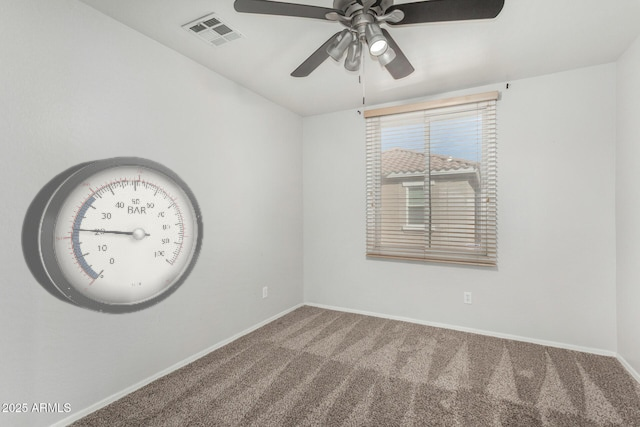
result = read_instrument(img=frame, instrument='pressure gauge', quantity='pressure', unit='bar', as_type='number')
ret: 20 bar
